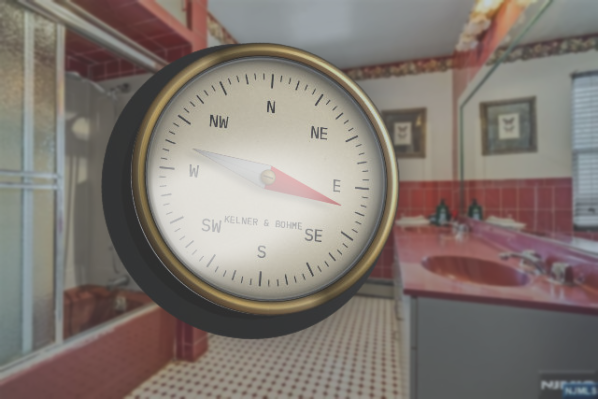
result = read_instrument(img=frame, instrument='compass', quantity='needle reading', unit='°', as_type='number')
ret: 105 °
